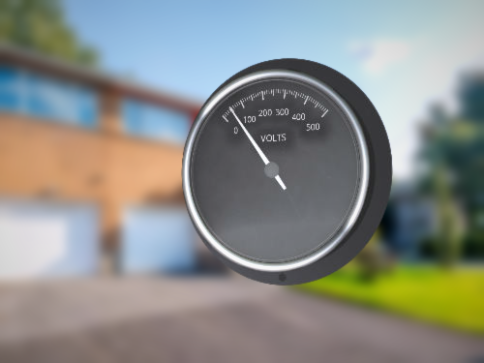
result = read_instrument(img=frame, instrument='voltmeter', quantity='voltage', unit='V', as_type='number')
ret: 50 V
